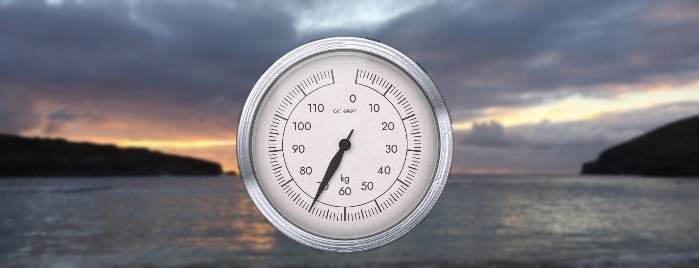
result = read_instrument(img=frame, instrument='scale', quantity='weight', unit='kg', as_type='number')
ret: 70 kg
